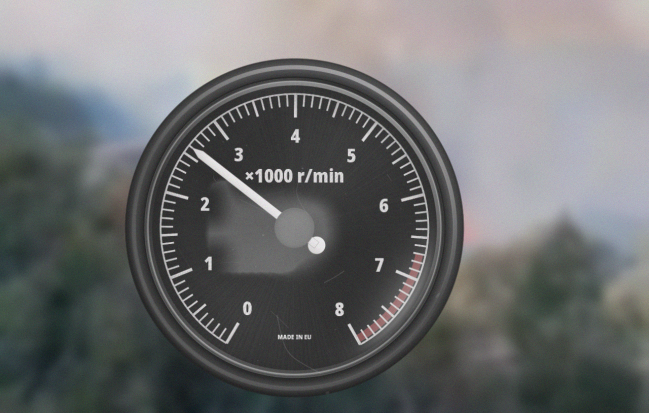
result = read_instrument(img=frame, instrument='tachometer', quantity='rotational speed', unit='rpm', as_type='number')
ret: 2600 rpm
